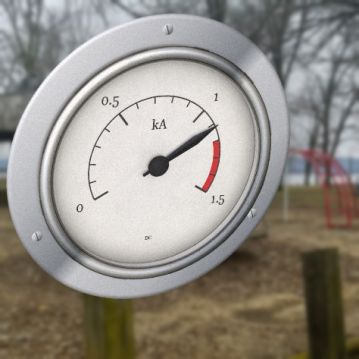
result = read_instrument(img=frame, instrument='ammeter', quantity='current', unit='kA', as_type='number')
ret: 1.1 kA
